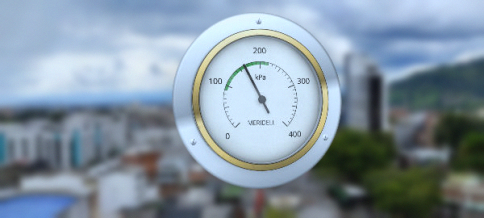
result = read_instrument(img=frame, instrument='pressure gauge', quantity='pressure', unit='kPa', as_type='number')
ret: 160 kPa
